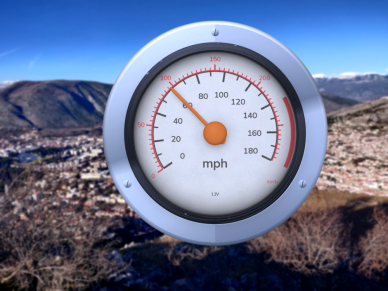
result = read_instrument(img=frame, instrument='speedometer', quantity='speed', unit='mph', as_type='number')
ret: 60 mph
